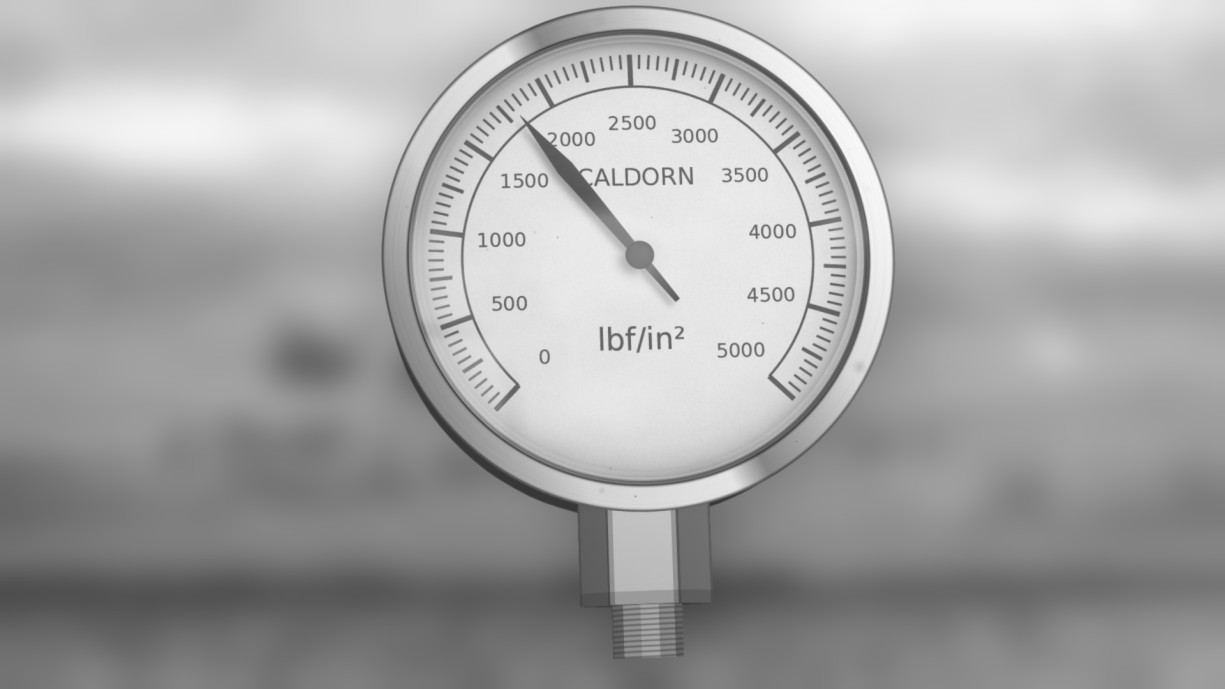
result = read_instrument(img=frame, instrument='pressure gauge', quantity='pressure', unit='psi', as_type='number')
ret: 1800 psi
